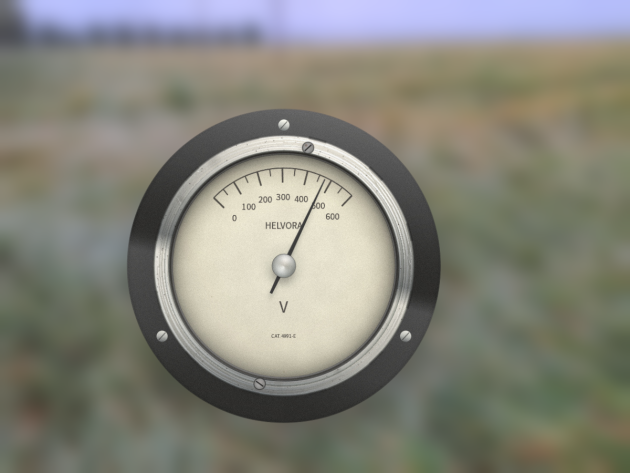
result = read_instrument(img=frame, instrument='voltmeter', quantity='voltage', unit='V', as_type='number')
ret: 475 V
